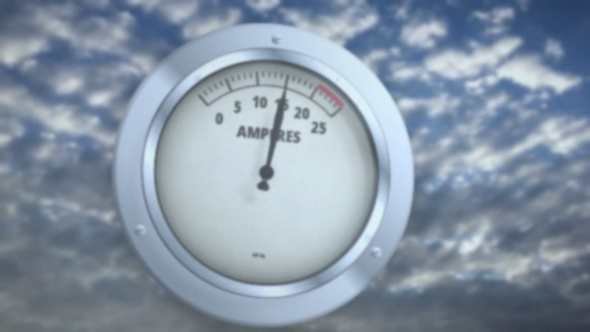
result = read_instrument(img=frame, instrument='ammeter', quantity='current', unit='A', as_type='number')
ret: 15 A
